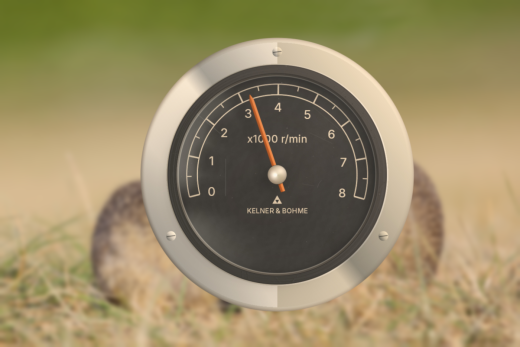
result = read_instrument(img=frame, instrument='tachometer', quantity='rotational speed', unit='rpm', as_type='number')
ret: 3250 rpm
